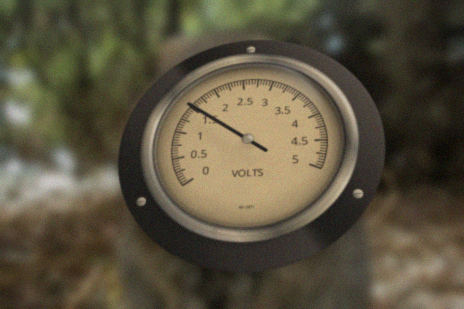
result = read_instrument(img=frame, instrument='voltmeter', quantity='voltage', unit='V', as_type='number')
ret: 1.5 V
